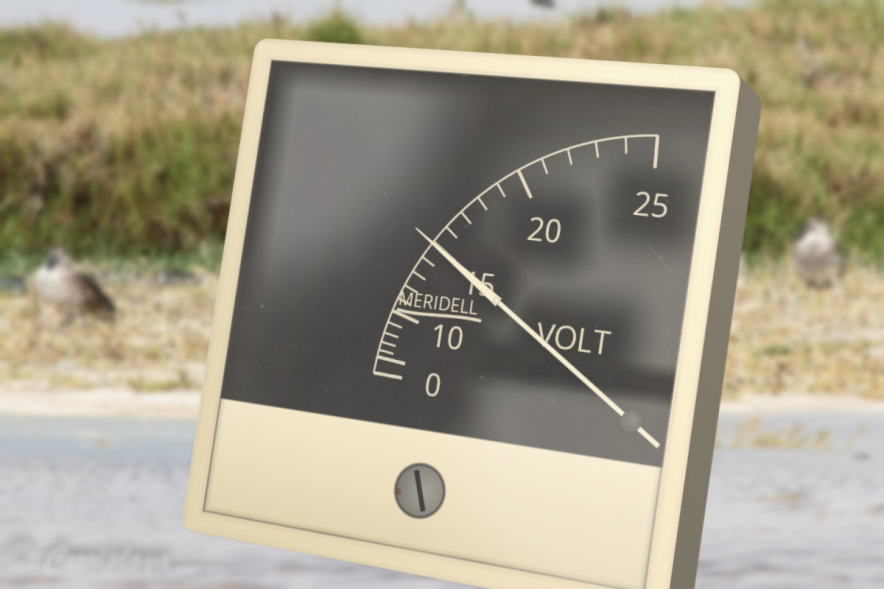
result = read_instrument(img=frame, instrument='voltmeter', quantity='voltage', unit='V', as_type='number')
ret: 15 V
